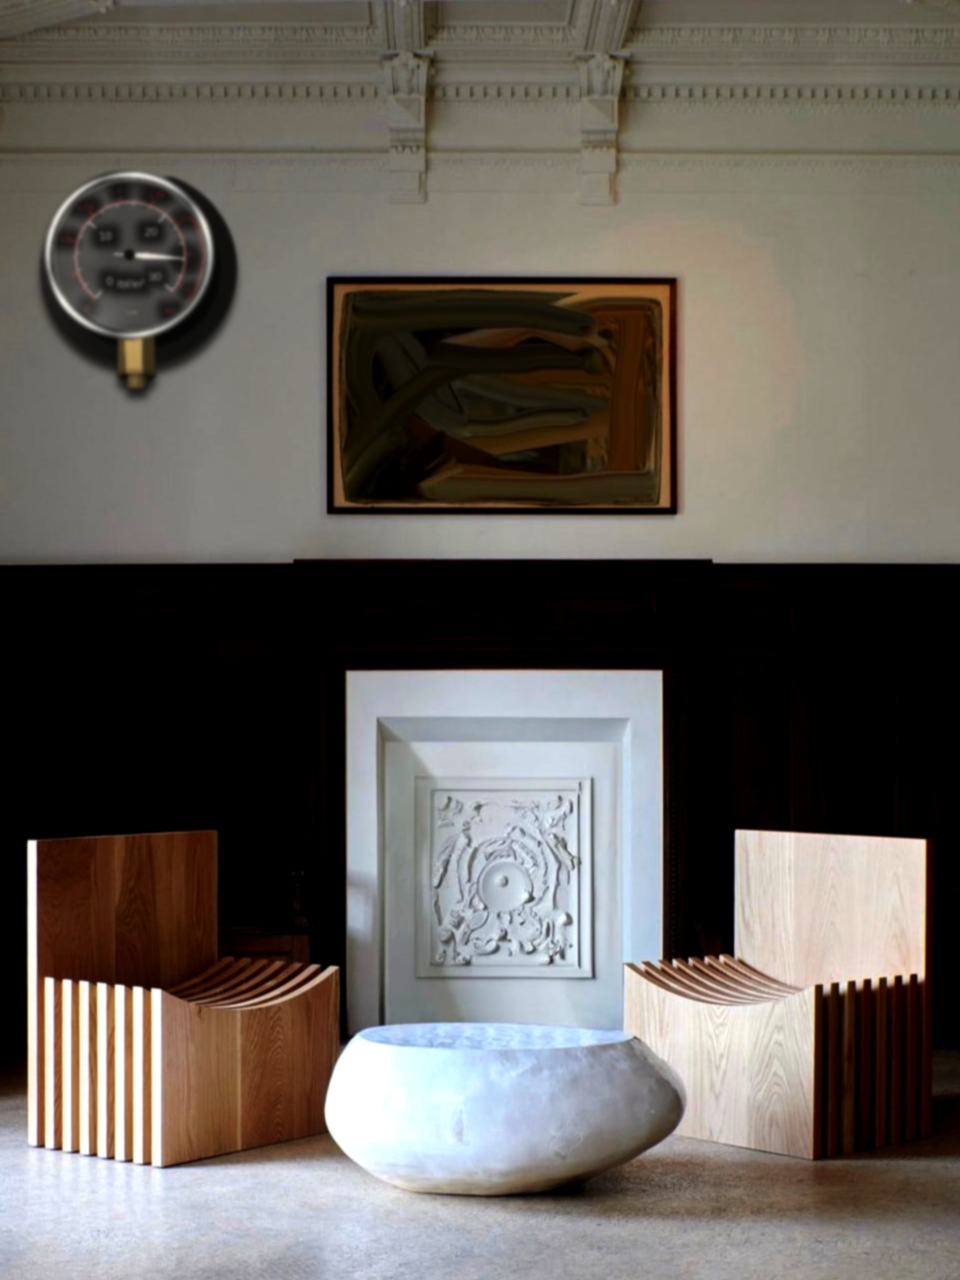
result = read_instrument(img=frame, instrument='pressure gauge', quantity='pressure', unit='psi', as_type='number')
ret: 26 psi
